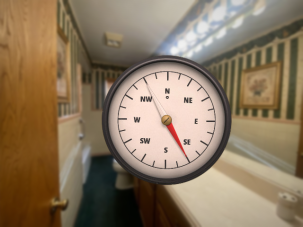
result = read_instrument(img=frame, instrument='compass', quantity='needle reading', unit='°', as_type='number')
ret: 150 °
